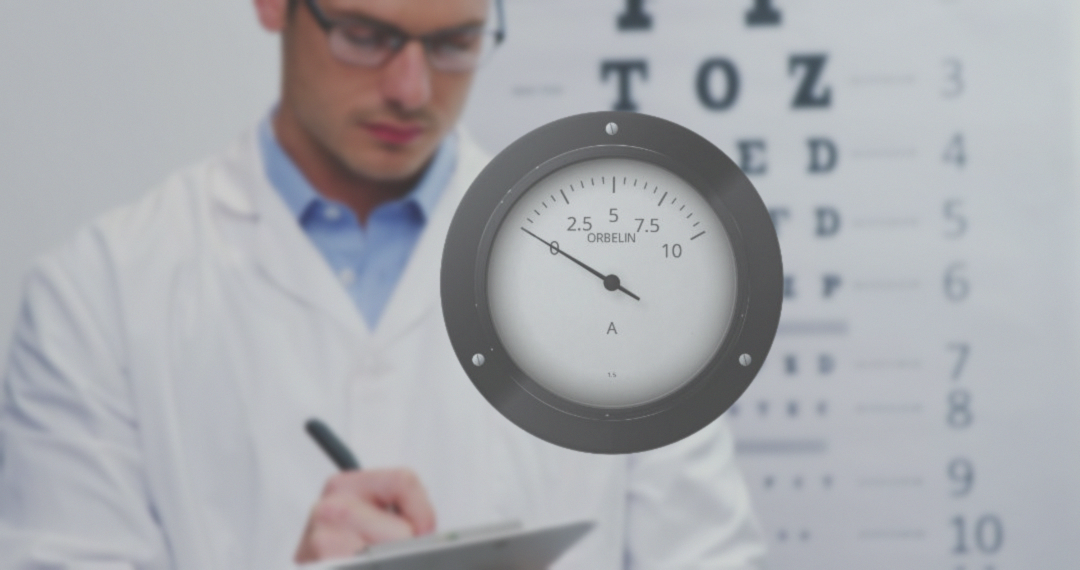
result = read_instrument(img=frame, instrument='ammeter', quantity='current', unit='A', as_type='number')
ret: 0 A
